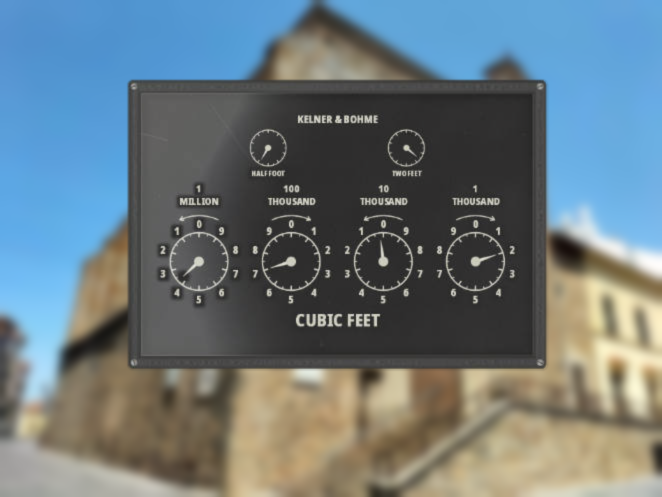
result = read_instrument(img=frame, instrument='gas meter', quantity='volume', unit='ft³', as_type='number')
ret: 370200 ft³
